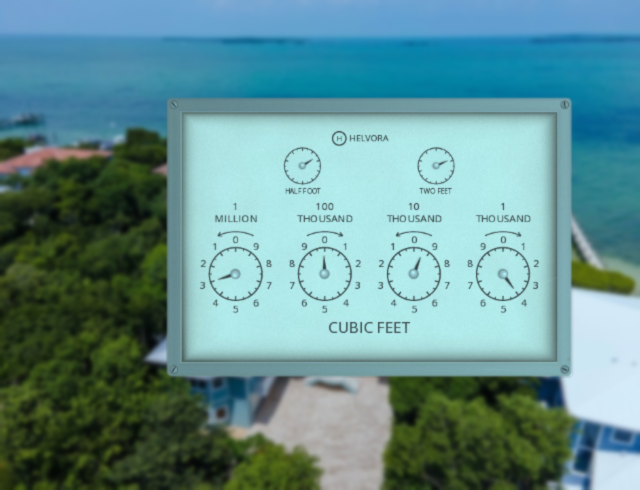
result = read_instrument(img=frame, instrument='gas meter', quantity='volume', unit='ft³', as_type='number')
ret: 299400 ft³
